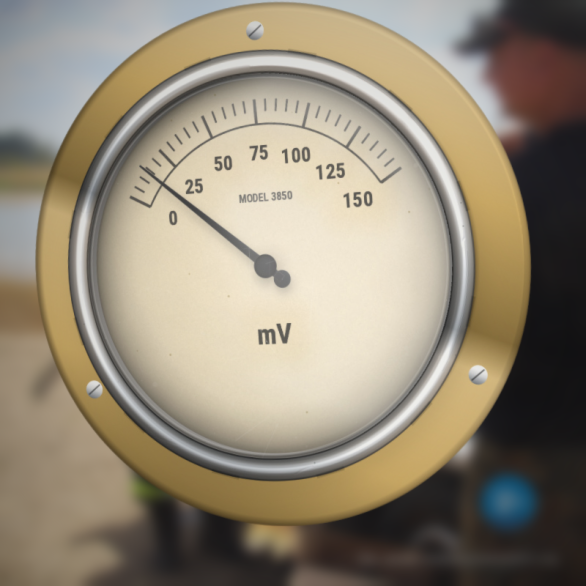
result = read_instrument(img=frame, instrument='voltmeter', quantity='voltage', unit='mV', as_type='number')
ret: 15 mV
